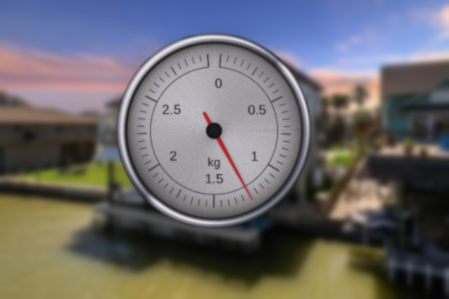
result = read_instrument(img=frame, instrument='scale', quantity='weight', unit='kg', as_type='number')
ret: 1.25 kg
